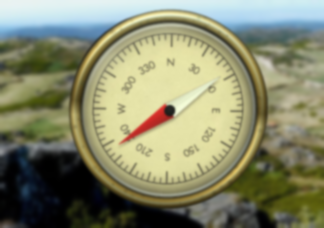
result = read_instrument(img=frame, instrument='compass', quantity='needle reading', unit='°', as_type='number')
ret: 235 °
